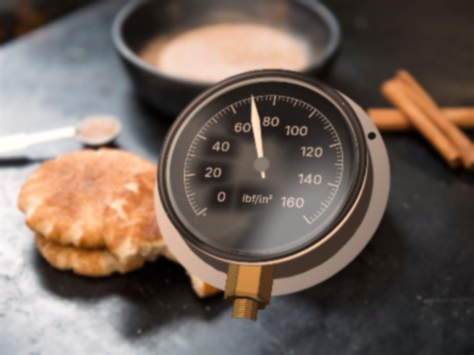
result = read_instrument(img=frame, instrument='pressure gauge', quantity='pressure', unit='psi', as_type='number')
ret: 70 psi
